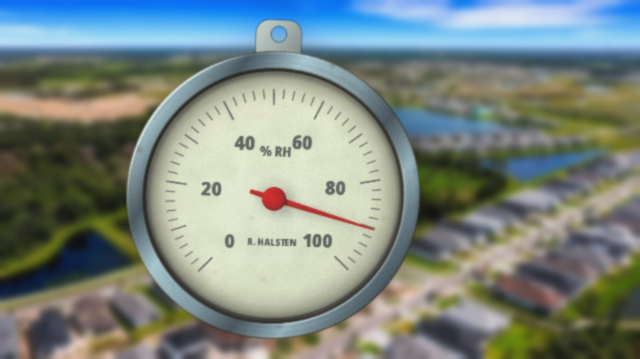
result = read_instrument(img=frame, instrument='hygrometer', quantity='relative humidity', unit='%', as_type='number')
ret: 90 %
